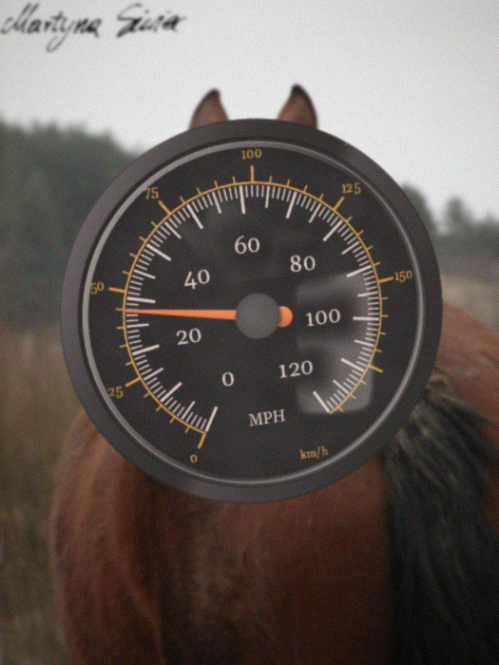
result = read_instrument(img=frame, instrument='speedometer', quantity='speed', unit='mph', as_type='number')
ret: 28 mph
